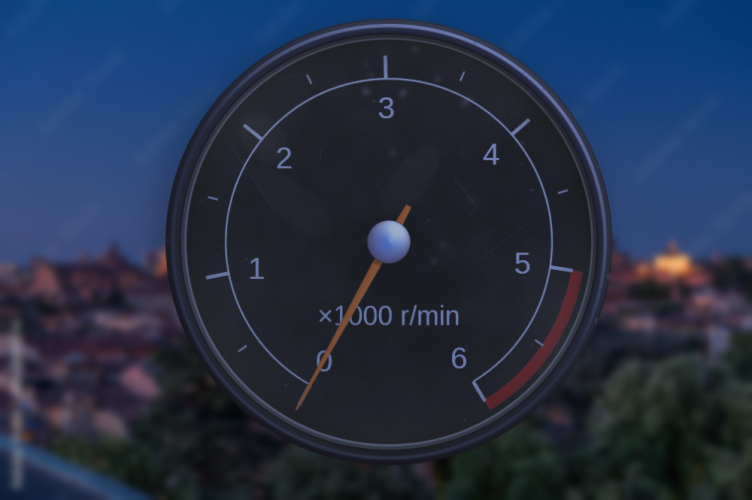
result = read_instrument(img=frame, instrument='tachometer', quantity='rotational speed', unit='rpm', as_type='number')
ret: 0 rpm
